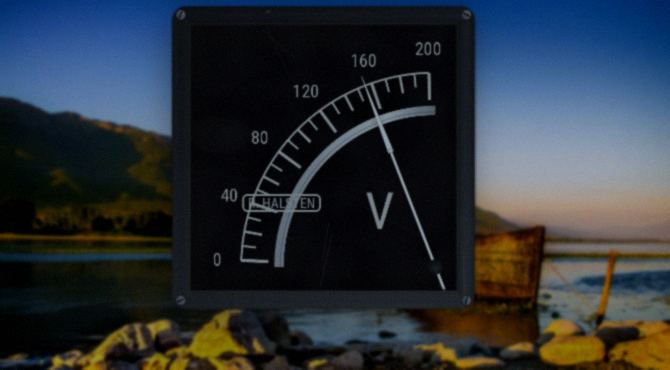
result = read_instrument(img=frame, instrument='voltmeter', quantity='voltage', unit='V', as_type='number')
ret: 155 V
